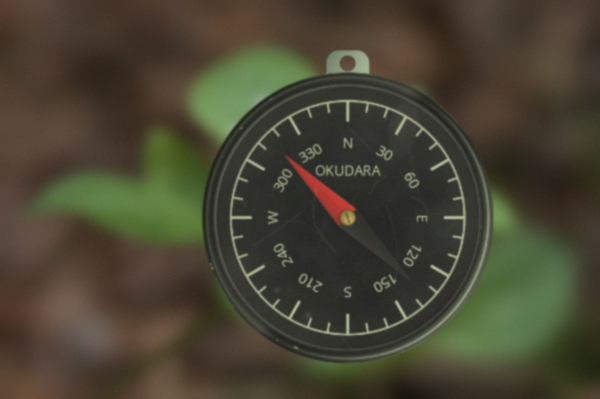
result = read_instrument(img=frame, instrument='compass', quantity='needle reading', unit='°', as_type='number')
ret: 315 °
